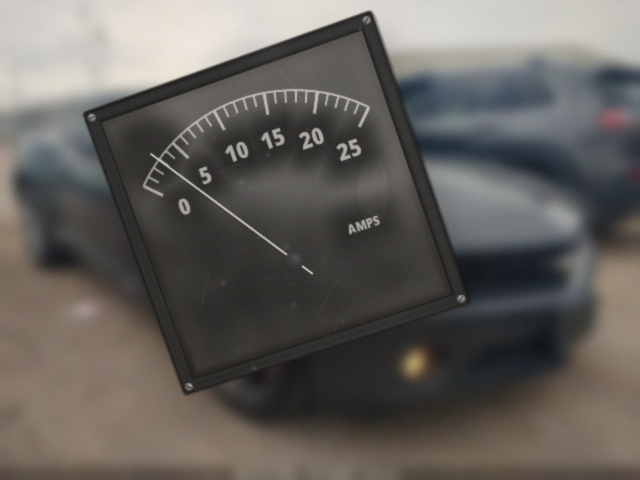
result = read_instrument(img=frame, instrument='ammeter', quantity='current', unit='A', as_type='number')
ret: 3 A
